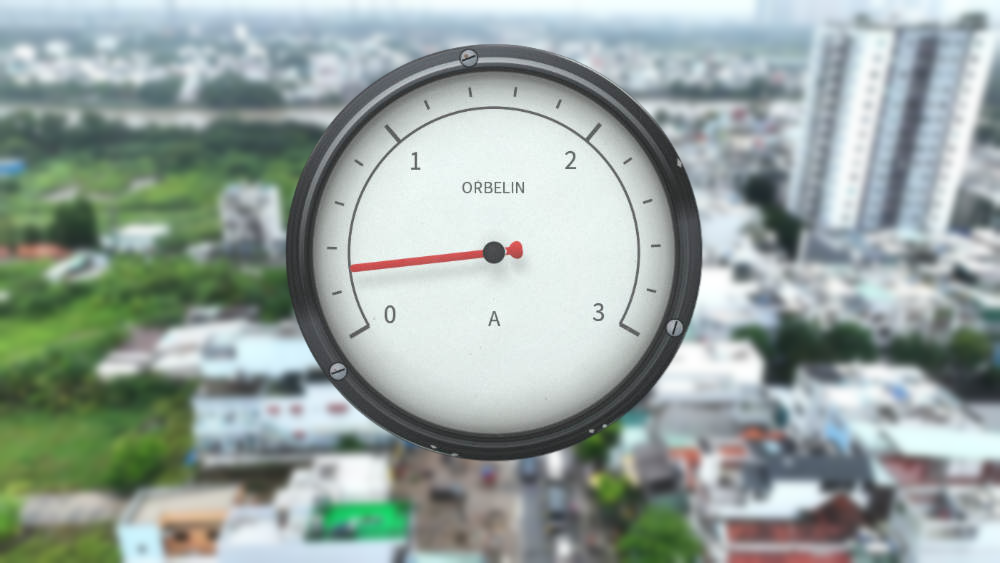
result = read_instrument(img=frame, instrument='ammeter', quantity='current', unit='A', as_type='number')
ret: 0.3 A
